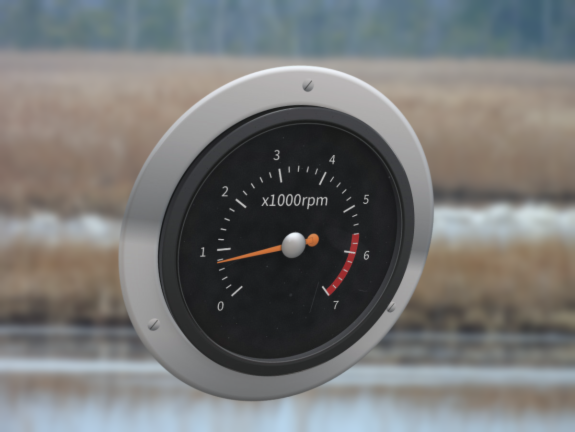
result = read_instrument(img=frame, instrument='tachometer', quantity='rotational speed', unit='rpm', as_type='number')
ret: 800 rpm
